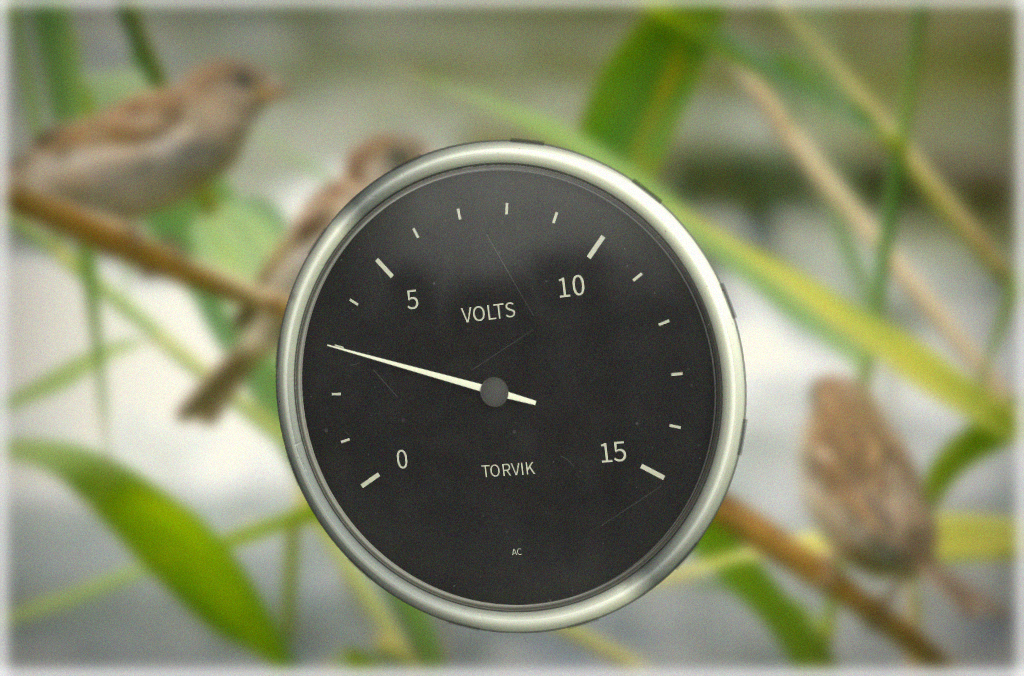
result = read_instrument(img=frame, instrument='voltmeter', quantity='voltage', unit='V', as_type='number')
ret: 3 V
